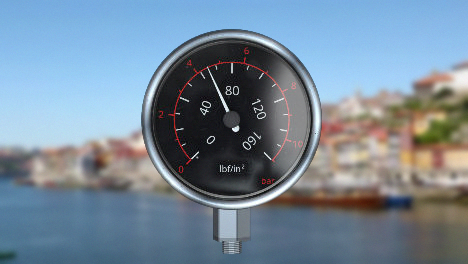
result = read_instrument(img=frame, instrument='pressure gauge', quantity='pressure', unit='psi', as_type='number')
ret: 65 psi
